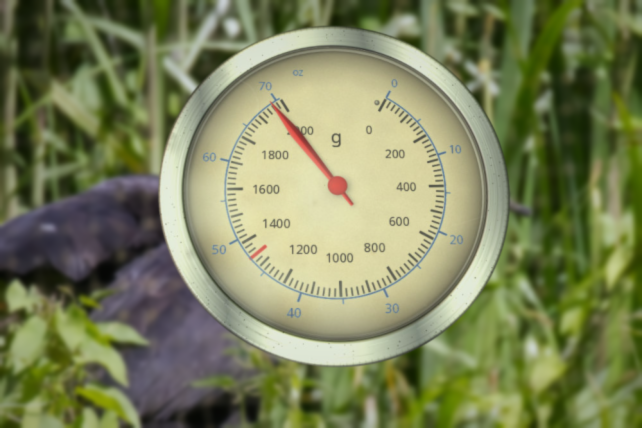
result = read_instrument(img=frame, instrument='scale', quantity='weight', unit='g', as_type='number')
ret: 1960 g
